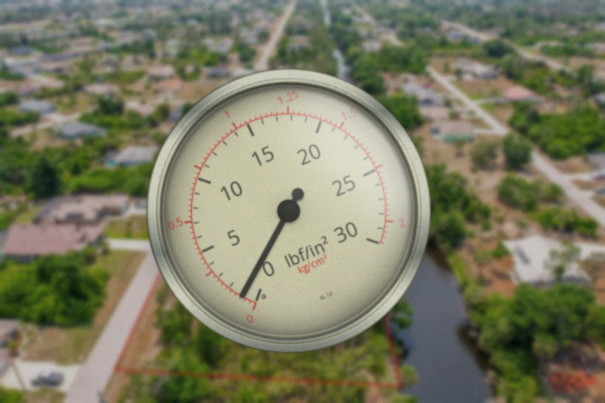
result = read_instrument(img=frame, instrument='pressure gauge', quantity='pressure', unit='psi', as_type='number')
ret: 1 psi
